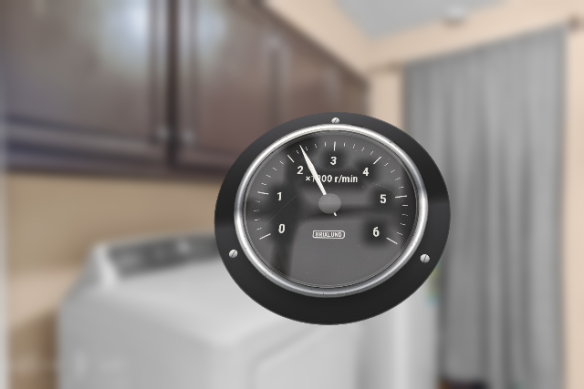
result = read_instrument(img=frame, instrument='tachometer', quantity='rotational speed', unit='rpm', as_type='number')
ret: 2300 rpm
